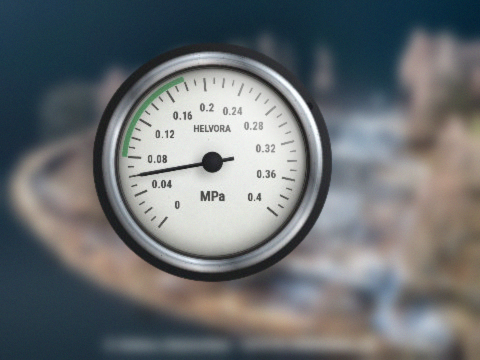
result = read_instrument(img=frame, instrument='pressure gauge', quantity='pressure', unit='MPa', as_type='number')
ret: 0.06 MPa
